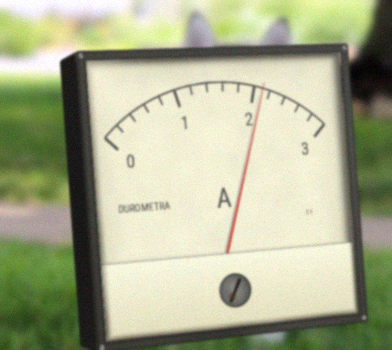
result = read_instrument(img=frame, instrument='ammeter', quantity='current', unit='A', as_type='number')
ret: 2.1 A
